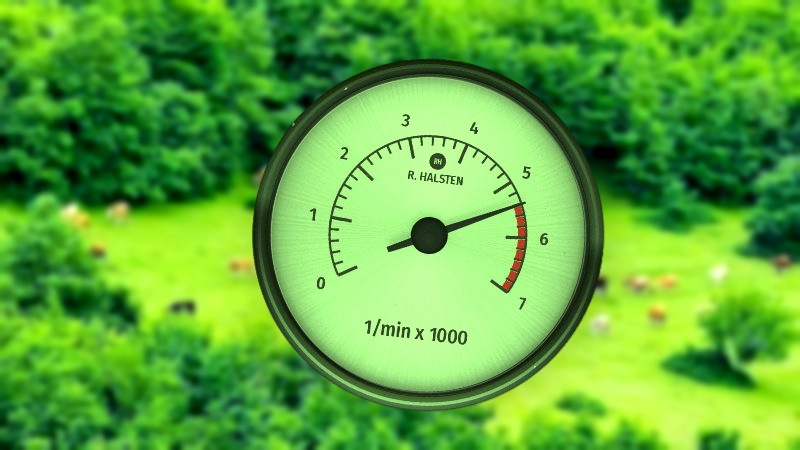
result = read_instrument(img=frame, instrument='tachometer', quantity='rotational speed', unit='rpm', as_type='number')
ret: 5400 rpm
